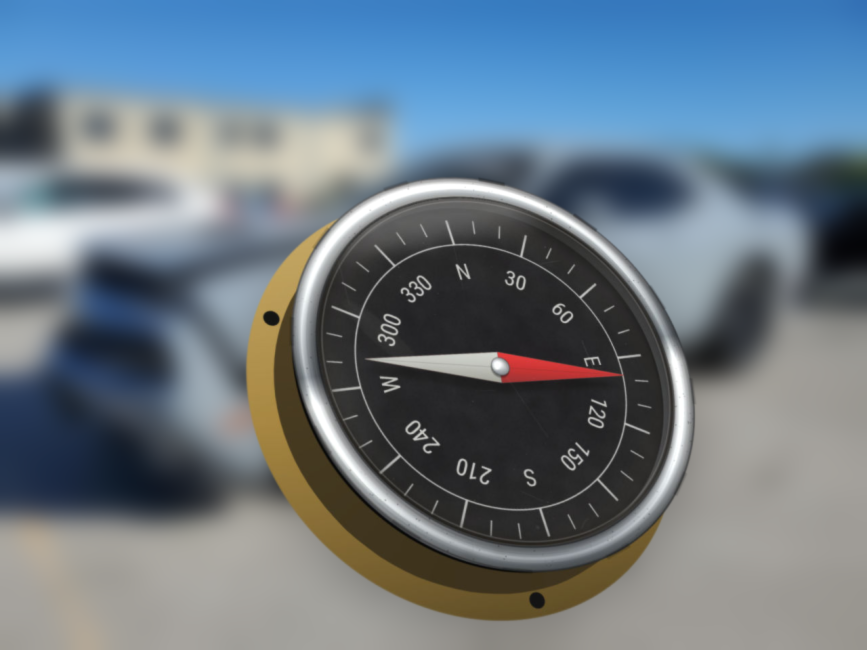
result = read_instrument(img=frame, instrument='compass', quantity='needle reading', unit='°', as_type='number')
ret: 100 °
